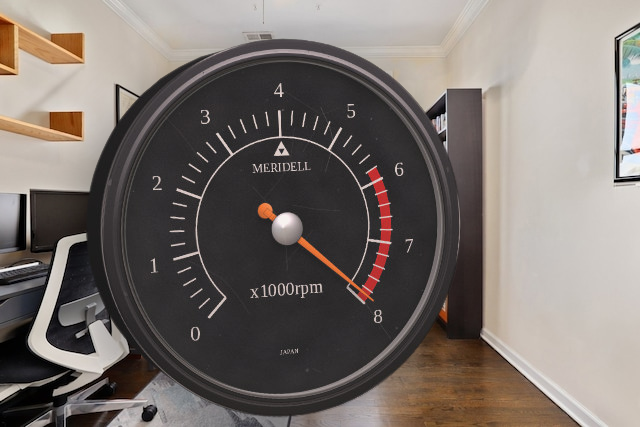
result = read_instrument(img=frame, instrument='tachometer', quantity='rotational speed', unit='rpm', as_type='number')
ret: 7900 rpm
